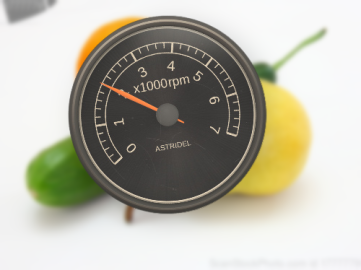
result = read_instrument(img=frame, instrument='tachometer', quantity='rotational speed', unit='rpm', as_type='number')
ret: 2000 rpm
